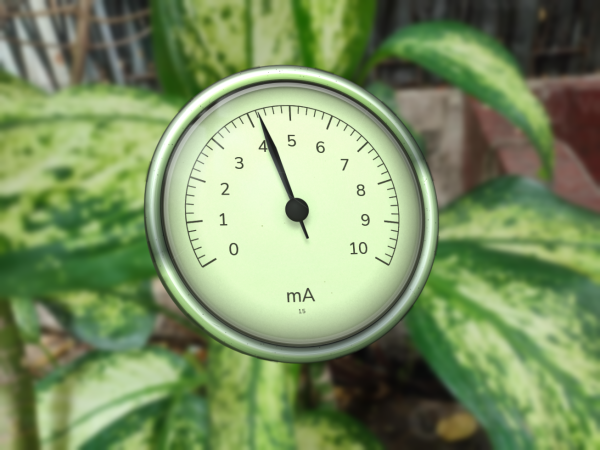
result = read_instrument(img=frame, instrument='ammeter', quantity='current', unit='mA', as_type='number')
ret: 4.2 mA
